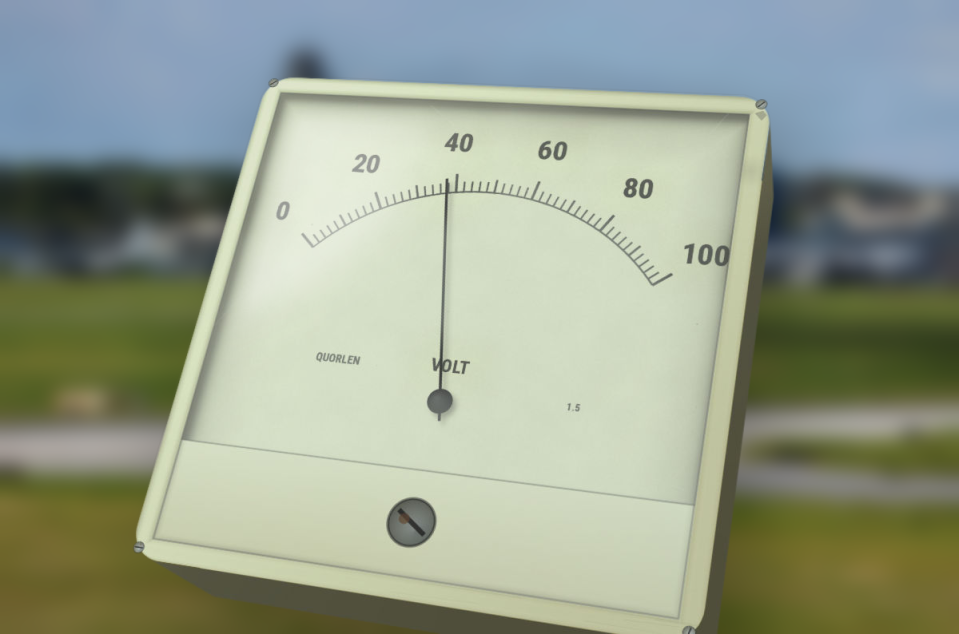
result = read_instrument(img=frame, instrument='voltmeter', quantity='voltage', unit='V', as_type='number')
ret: 38 V
